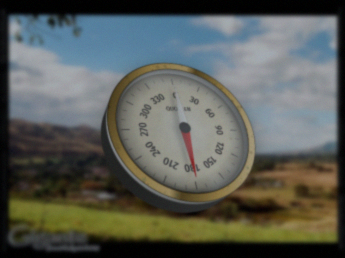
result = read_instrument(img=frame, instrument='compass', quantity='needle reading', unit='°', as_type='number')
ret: 180 °
